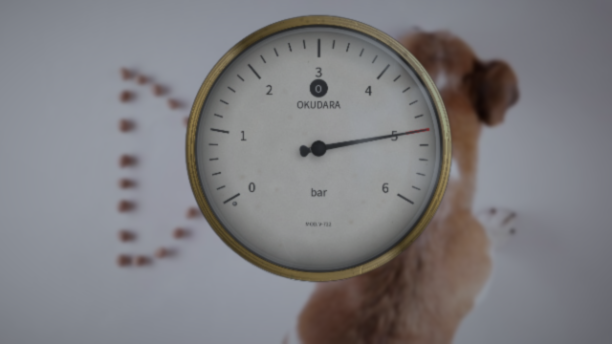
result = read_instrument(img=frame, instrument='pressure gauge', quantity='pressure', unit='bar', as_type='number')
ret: 5 bar
